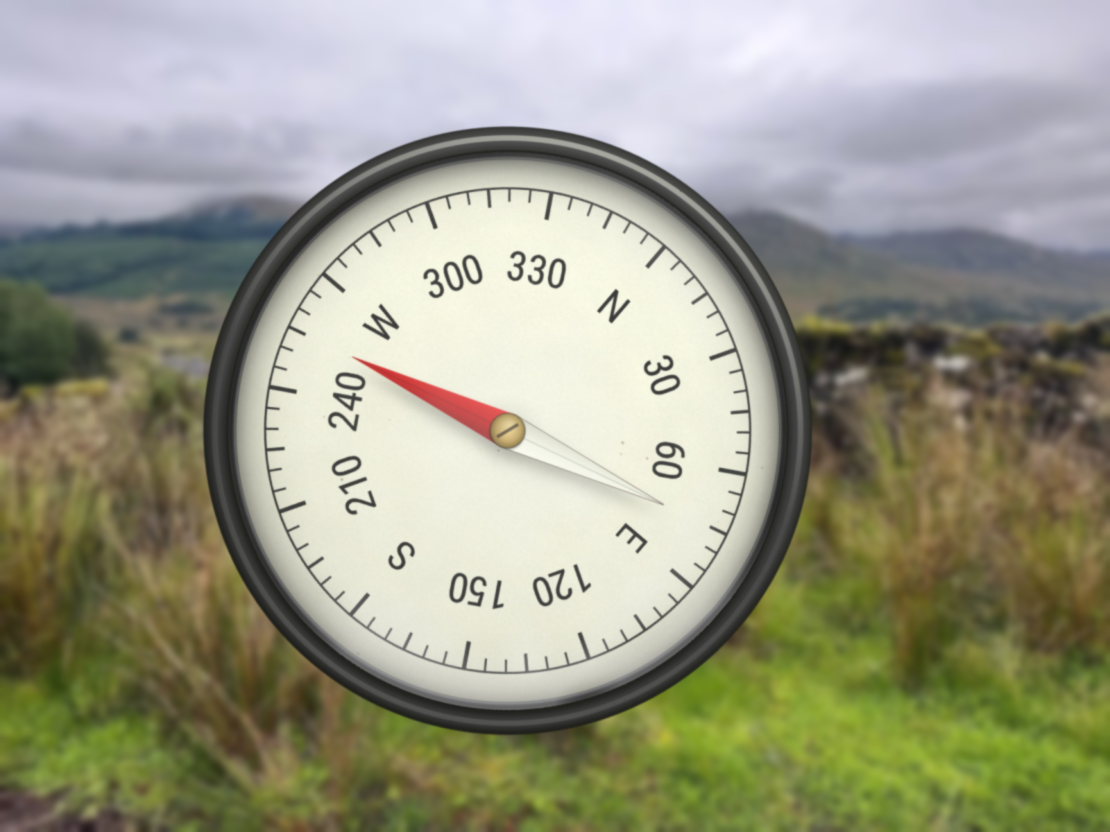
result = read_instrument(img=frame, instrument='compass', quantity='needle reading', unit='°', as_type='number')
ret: 255 °
